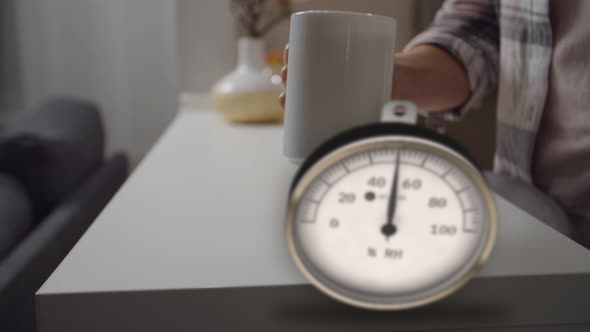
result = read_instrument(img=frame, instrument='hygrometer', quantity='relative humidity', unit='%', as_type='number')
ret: 50 %
